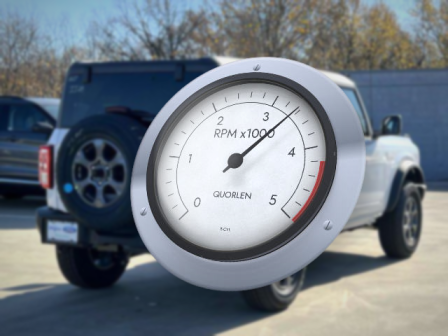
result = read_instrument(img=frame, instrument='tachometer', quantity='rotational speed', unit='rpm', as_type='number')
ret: 3400 rpm
